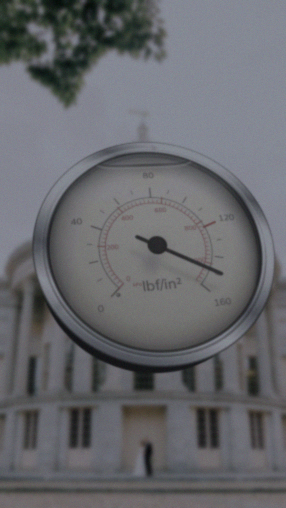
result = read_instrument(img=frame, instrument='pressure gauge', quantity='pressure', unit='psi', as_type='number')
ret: 150 psi
